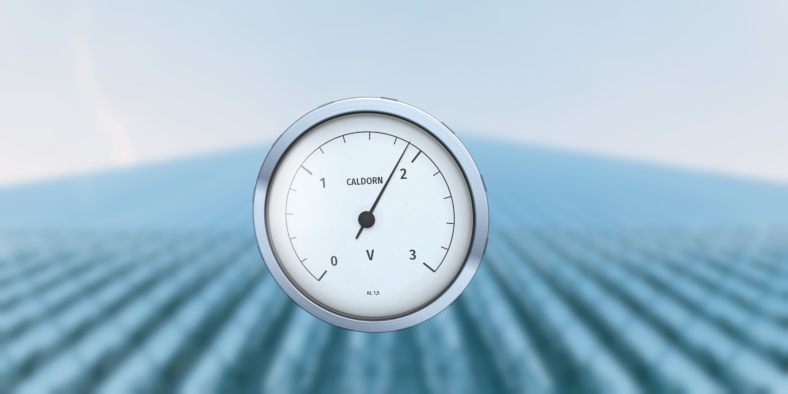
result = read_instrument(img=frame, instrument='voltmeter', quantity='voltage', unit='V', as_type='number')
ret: 1.9 V
